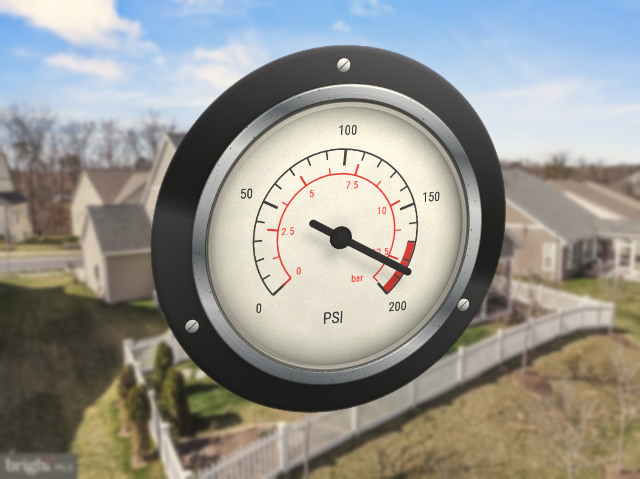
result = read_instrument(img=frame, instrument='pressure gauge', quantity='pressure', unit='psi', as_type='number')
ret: 185 psi
